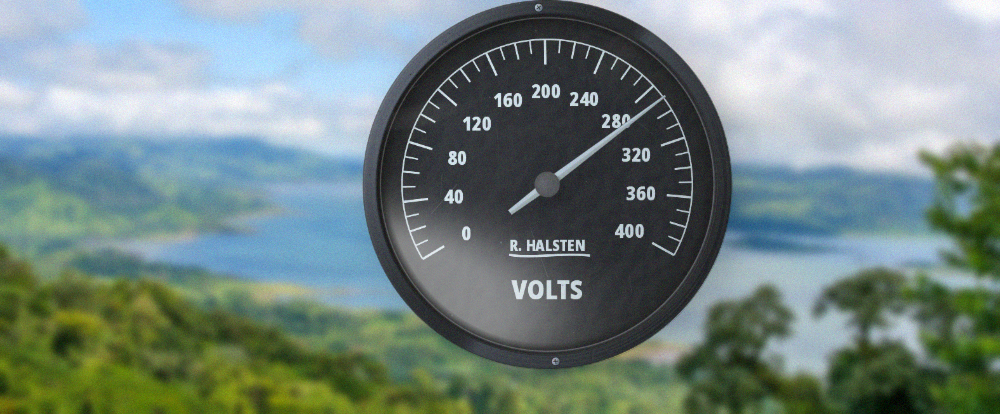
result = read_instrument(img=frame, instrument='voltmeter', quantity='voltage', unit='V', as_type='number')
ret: 290 V
